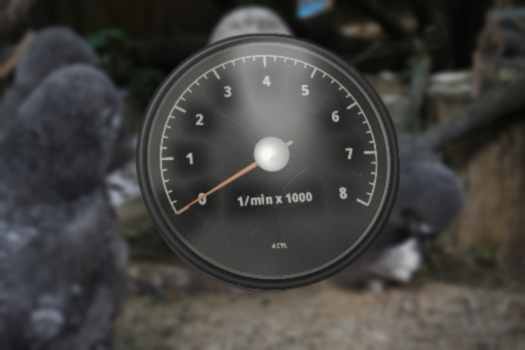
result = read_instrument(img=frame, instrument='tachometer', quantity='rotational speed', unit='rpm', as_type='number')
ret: 0 rpm
